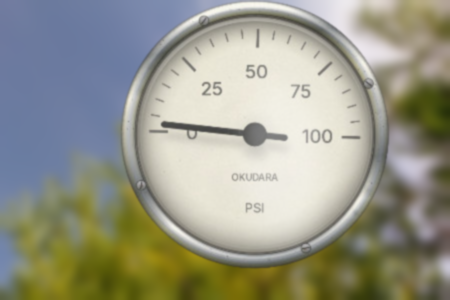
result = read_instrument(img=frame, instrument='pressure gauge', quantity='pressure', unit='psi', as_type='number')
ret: 2.5 psi
